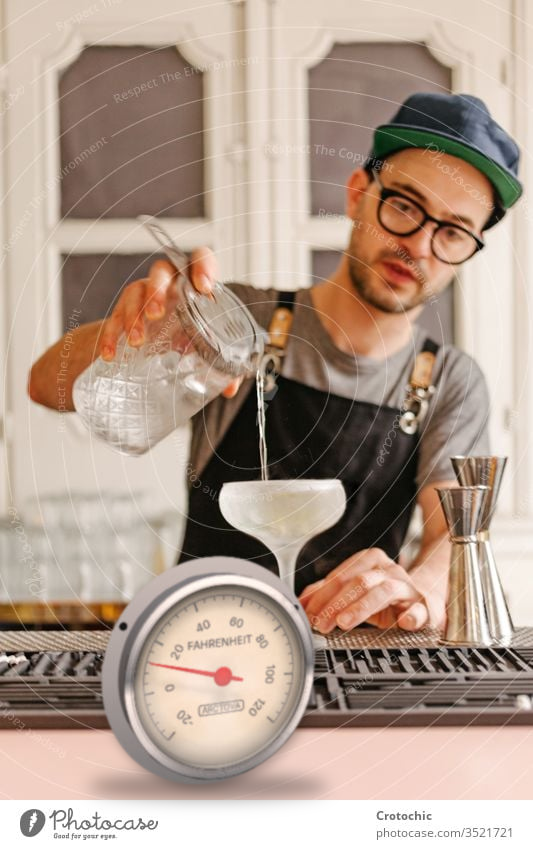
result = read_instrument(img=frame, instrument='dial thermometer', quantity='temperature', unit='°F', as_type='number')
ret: 12 °F
